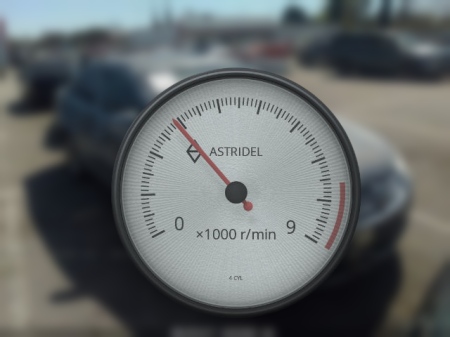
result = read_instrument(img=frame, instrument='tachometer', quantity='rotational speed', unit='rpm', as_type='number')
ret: 2900 rpm
